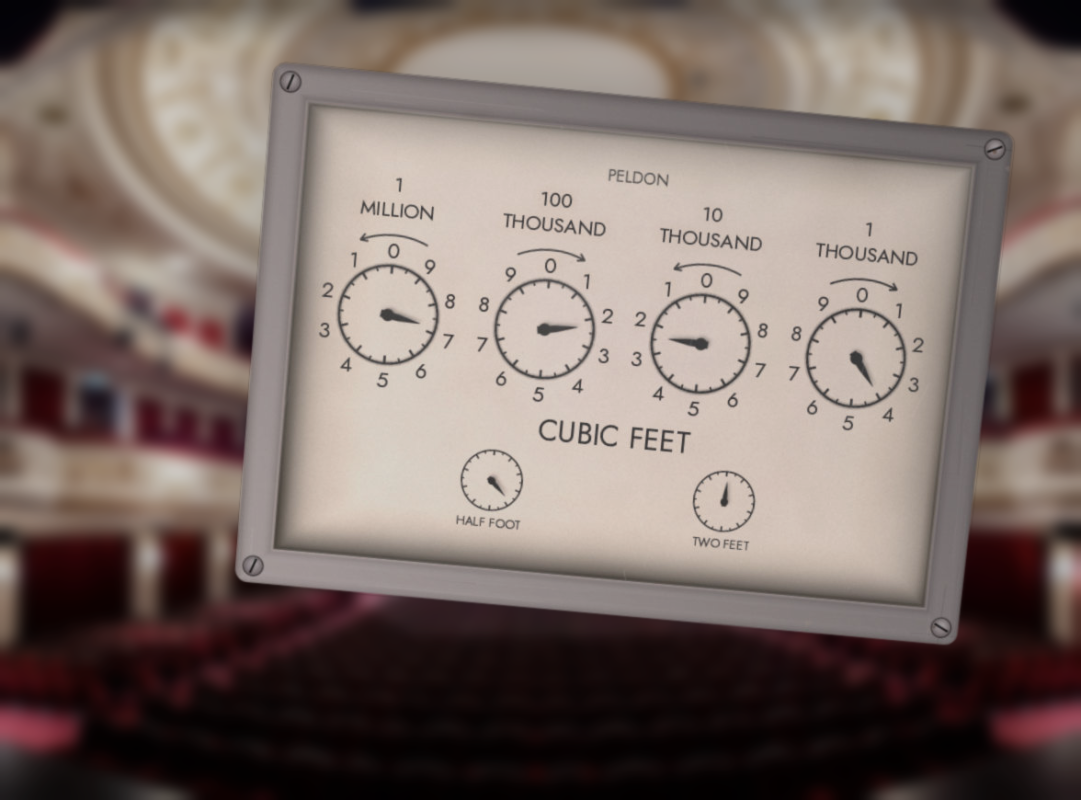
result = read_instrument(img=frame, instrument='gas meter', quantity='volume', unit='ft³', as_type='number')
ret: 722400 ft³
